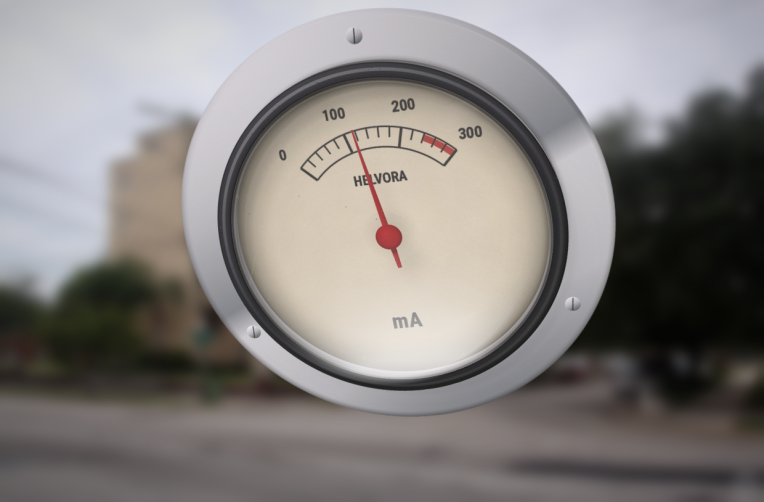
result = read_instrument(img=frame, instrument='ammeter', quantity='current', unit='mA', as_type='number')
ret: 120 mA
